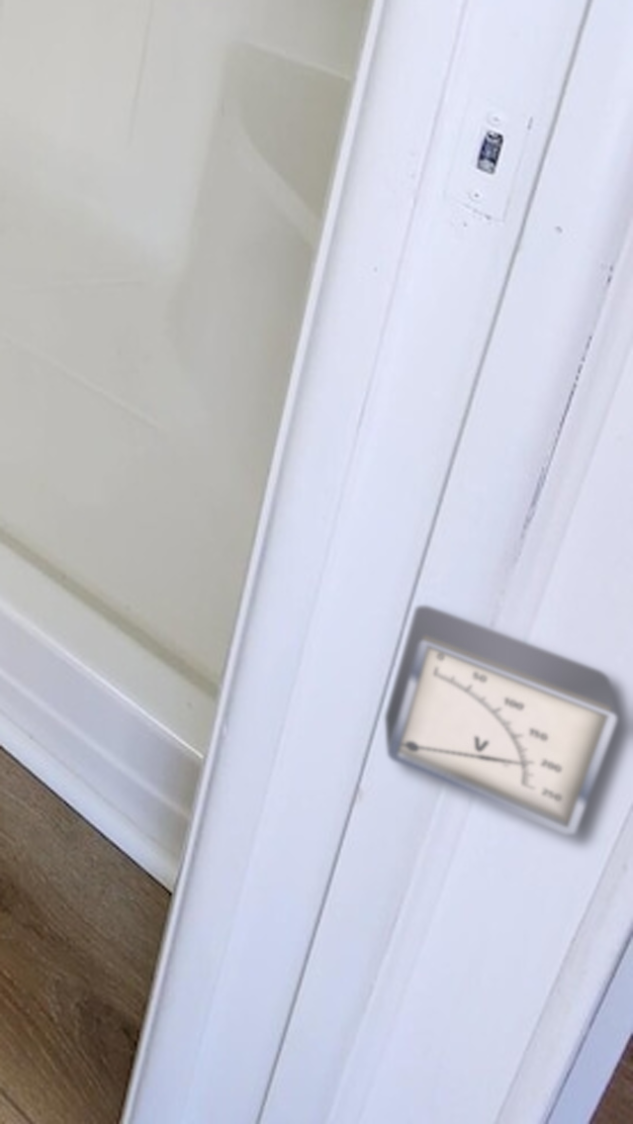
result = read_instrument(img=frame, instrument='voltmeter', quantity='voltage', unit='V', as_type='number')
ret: 200 V
